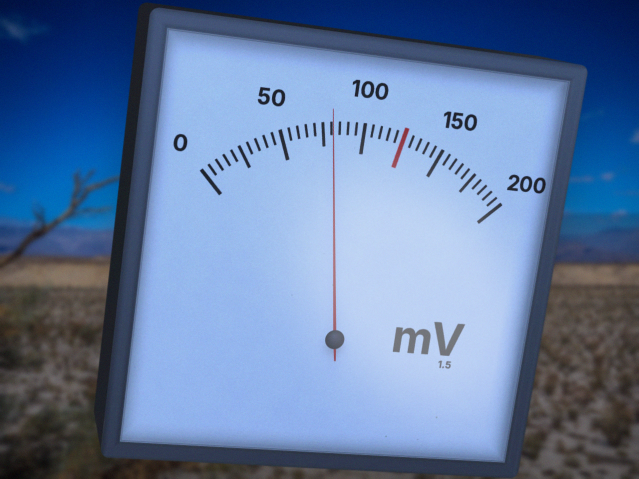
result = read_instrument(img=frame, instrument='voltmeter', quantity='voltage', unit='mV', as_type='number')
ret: 80 mV
